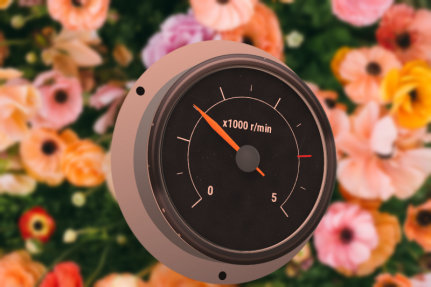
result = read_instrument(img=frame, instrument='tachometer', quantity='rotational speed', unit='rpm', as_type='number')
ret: 1500 rpm
